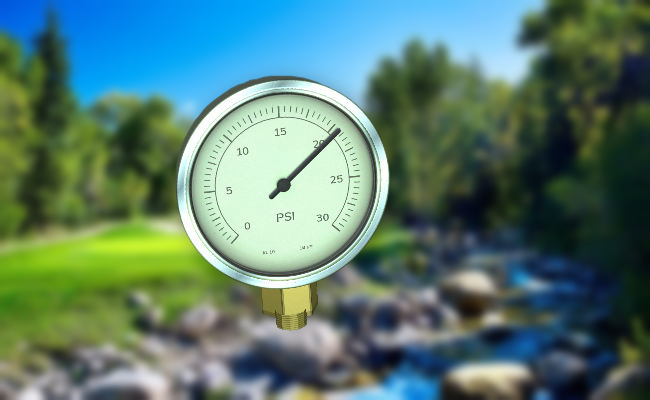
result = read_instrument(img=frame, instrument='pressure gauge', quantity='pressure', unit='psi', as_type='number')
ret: 20.5 psi
